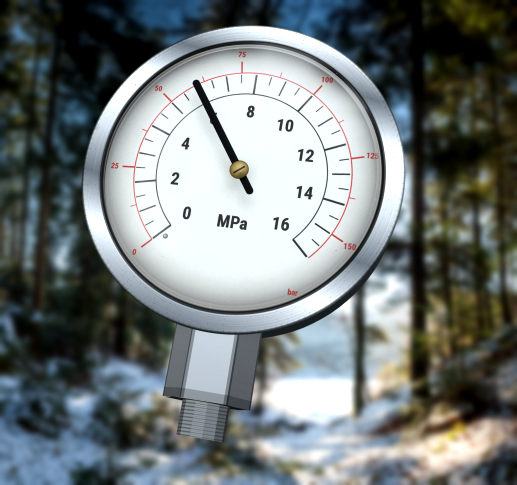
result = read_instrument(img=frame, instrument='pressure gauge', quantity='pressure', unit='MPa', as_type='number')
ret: 6 MPa
